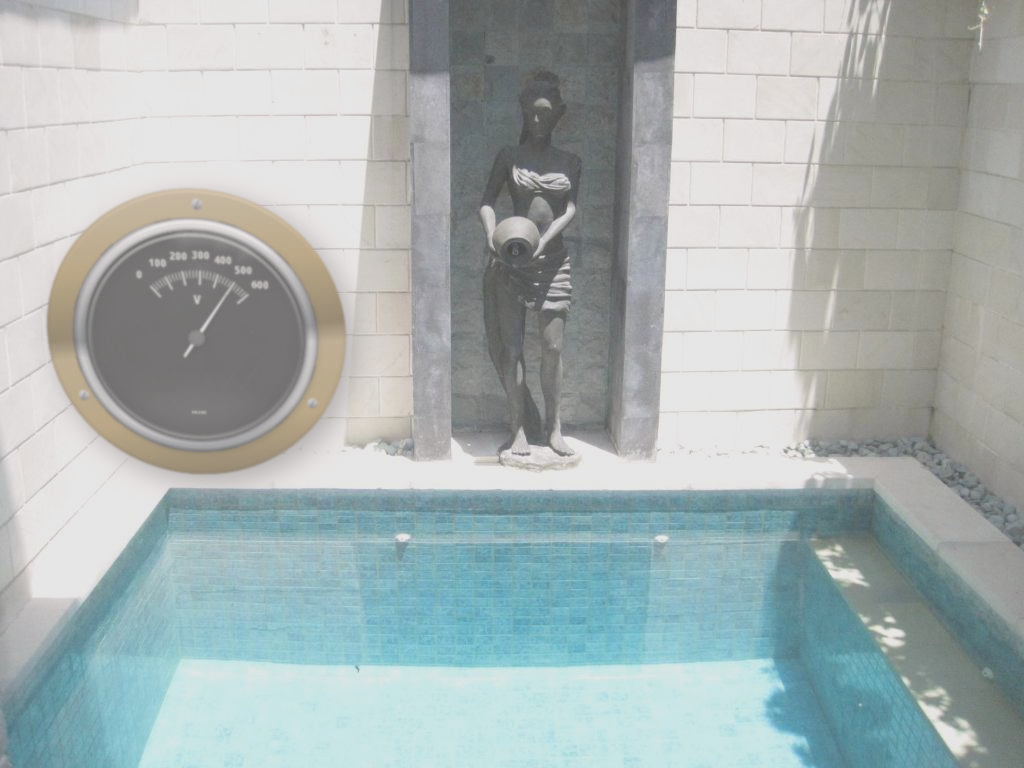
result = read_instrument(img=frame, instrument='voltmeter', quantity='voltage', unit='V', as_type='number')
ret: 500 V
